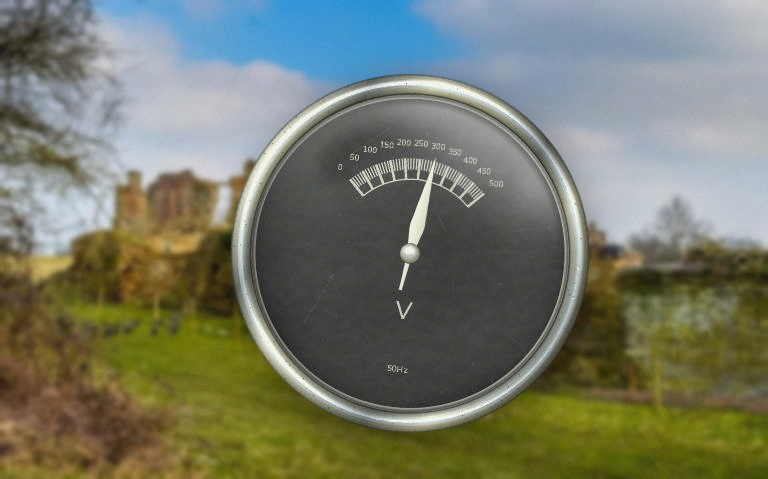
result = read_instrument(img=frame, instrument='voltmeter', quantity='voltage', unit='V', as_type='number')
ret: 300 V
